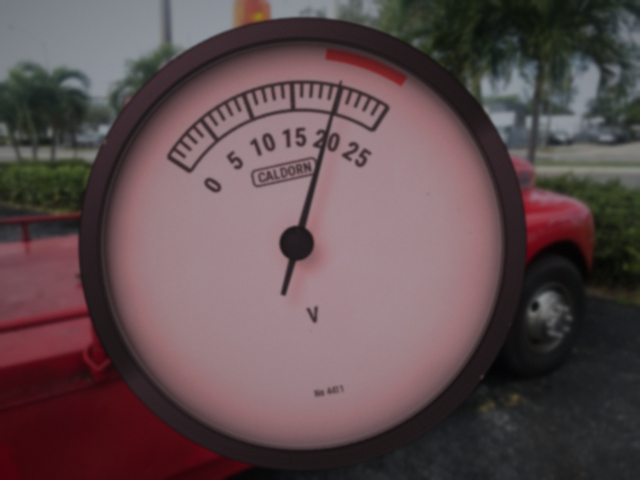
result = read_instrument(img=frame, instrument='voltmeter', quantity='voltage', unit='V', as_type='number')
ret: 20 V
